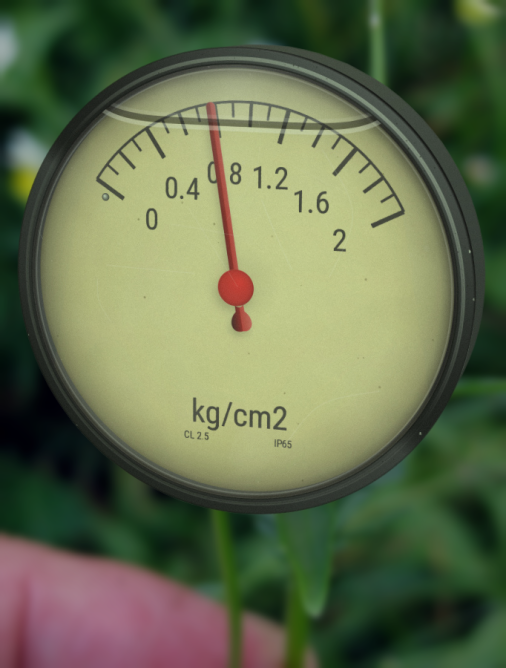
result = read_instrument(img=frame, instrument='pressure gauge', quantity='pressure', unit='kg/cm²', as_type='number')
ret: 0.8 kg/cm²
